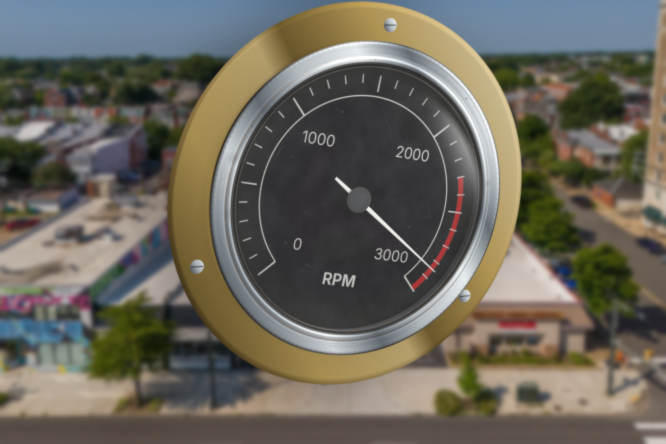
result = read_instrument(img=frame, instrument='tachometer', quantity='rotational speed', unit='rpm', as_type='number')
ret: 2850 rpm
